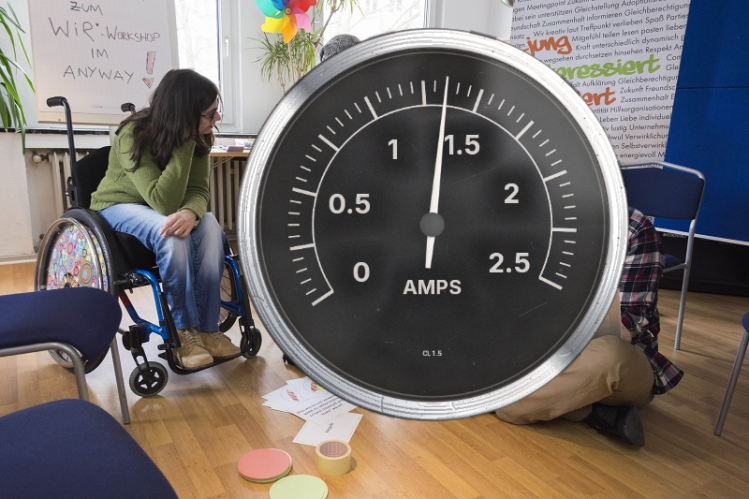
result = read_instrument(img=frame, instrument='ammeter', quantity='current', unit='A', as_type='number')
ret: 1.35 A
